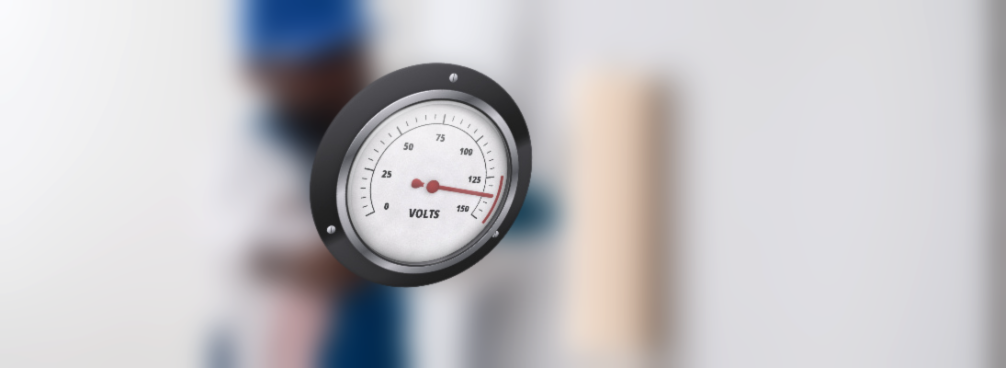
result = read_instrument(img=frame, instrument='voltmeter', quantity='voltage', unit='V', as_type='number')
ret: 135 V
